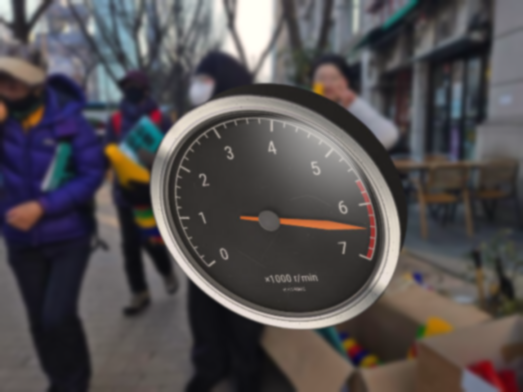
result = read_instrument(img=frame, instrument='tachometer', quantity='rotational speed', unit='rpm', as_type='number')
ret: 6400 rpm
